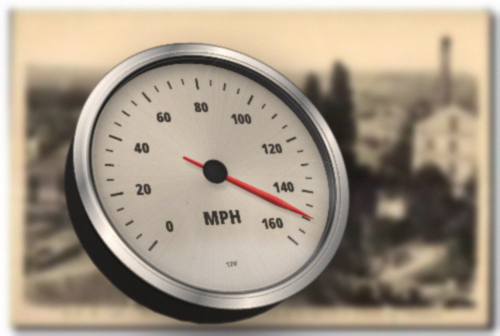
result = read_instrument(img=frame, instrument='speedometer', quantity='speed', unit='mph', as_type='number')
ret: 150 mph
